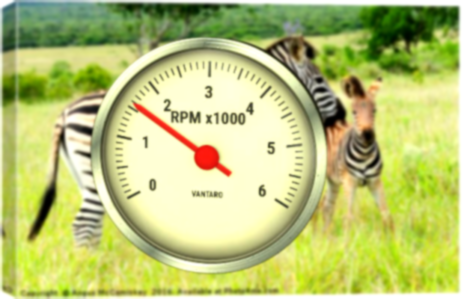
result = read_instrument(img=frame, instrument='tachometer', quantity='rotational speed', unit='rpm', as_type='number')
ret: 1600 rpm
